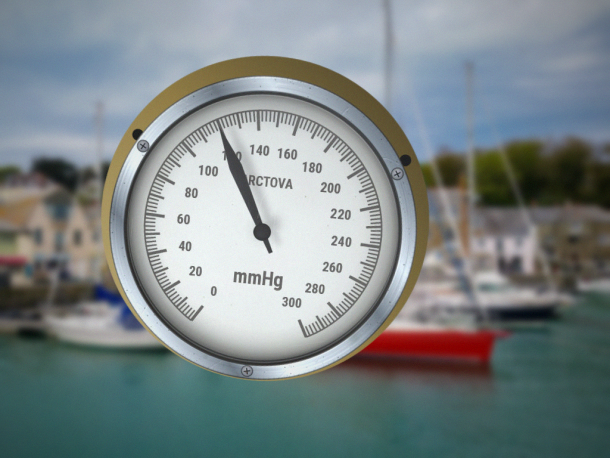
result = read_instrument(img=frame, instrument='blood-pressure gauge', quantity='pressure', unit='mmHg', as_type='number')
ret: 120 mmHg
